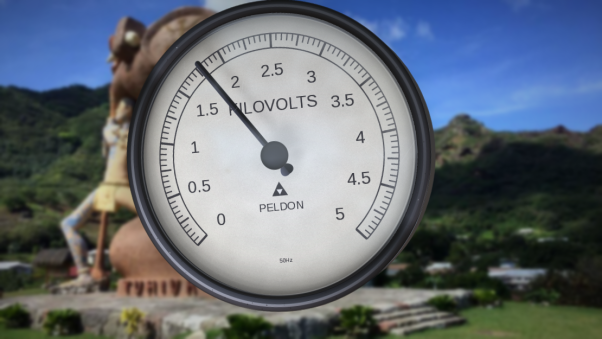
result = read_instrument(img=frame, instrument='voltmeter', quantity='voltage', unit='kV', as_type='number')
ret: 1.8 kV
